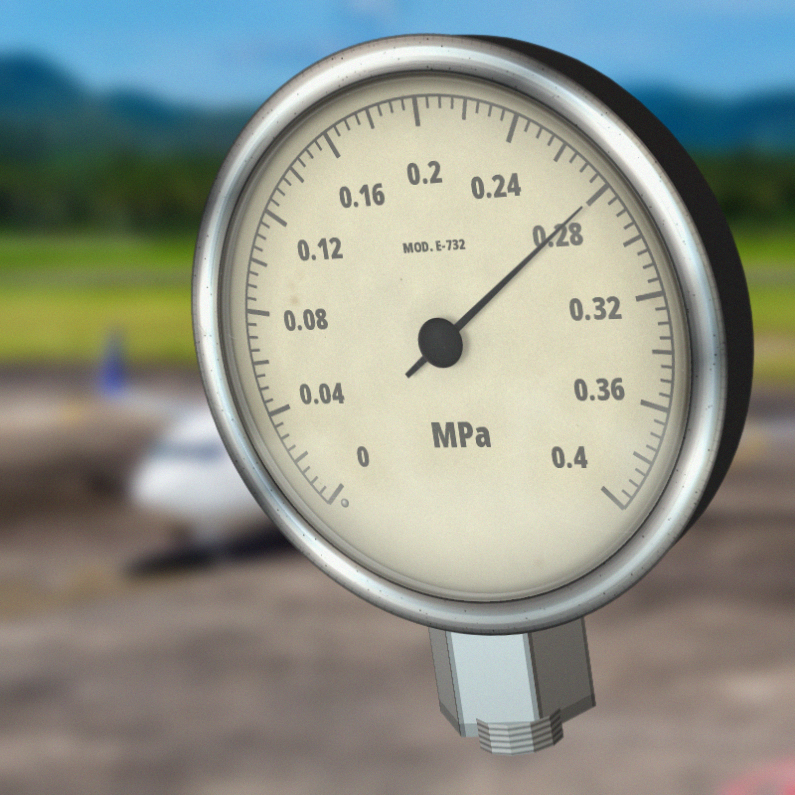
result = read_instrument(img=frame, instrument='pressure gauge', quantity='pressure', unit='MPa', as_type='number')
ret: 0.28 MPa
